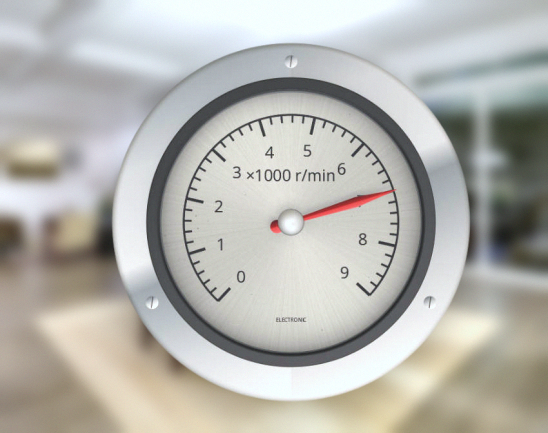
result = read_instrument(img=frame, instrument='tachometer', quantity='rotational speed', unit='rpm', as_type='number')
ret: 7000 rpm
